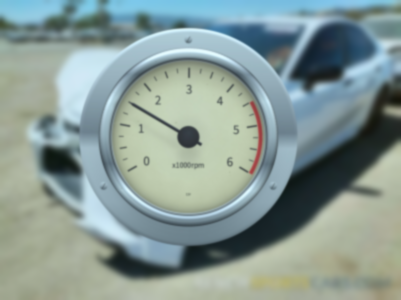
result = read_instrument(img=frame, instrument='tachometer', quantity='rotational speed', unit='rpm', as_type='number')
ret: 1500 rpm
